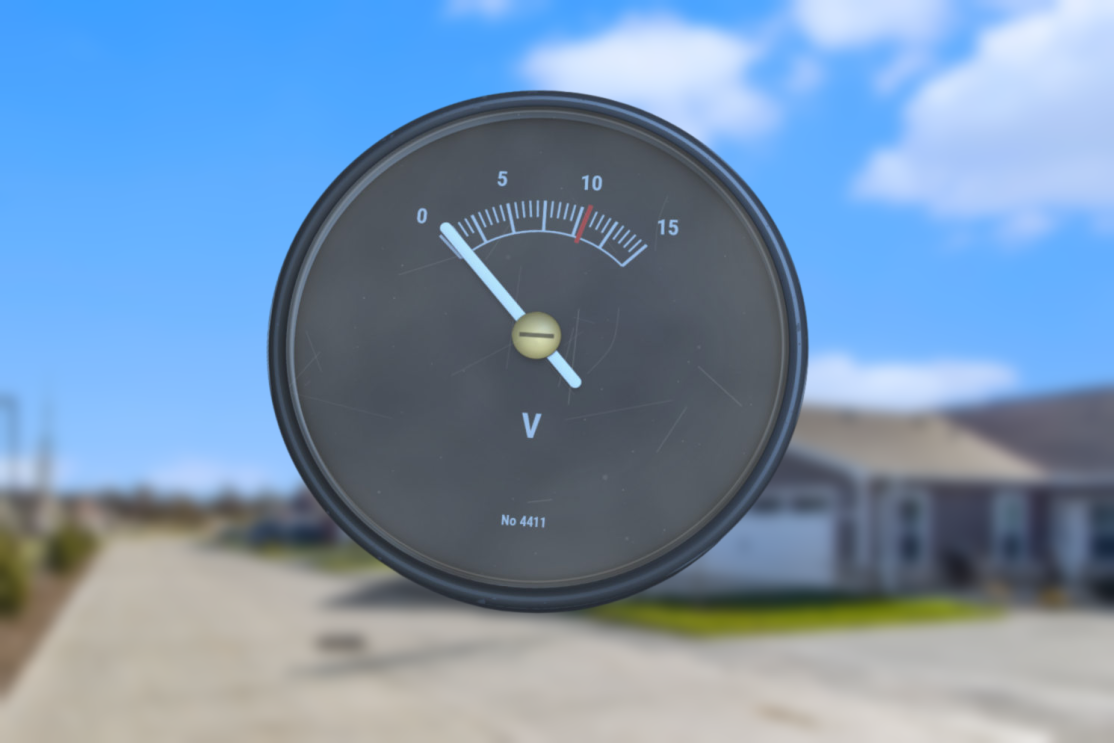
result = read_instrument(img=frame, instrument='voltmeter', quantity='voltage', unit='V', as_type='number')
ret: 0.5 V
